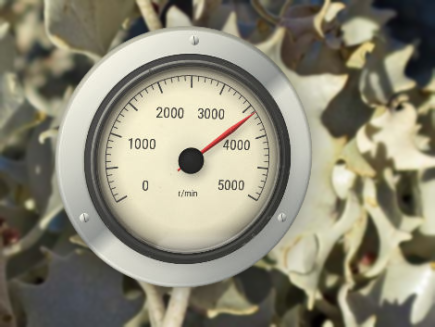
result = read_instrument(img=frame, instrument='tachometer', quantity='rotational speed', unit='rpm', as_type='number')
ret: 3600 rpm
